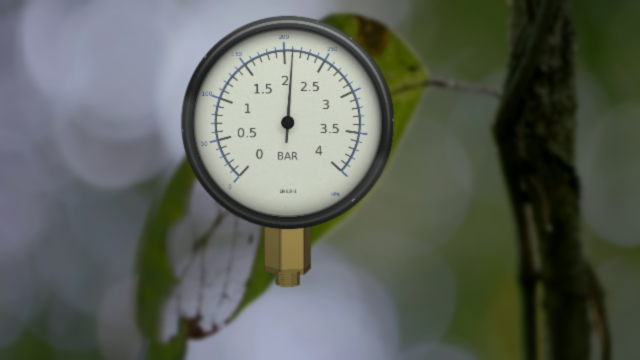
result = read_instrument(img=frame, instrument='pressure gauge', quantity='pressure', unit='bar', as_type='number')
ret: 2.1 bar
